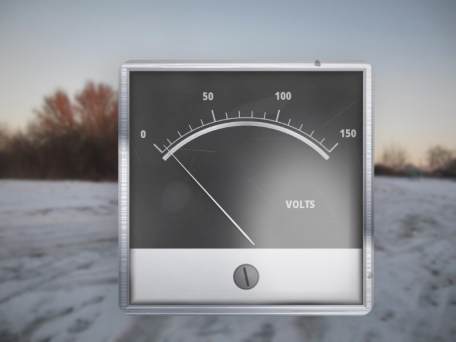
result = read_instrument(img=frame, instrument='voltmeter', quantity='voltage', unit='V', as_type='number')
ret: 5 V
